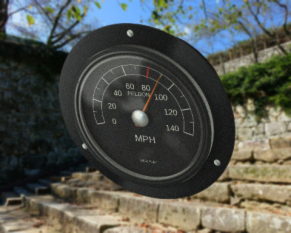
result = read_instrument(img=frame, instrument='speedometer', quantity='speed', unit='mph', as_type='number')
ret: 90 mph
